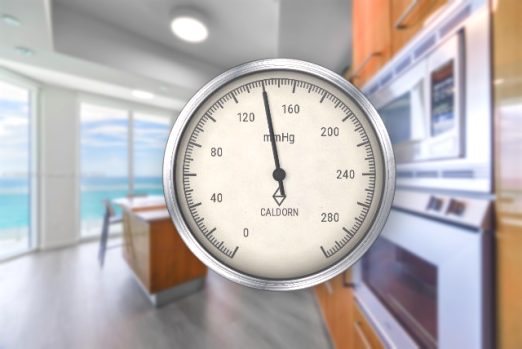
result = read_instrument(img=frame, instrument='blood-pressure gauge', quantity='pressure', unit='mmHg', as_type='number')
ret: 140 mmHg
